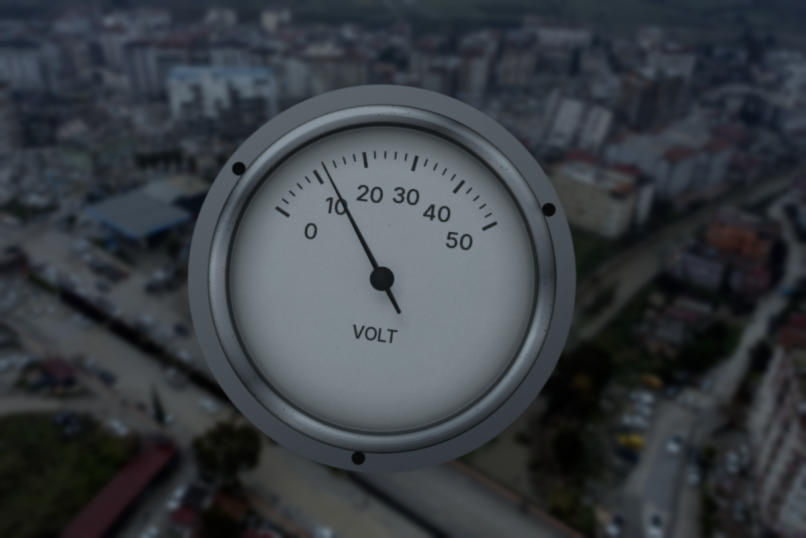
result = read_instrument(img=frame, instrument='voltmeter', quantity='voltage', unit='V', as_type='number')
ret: 12 V
